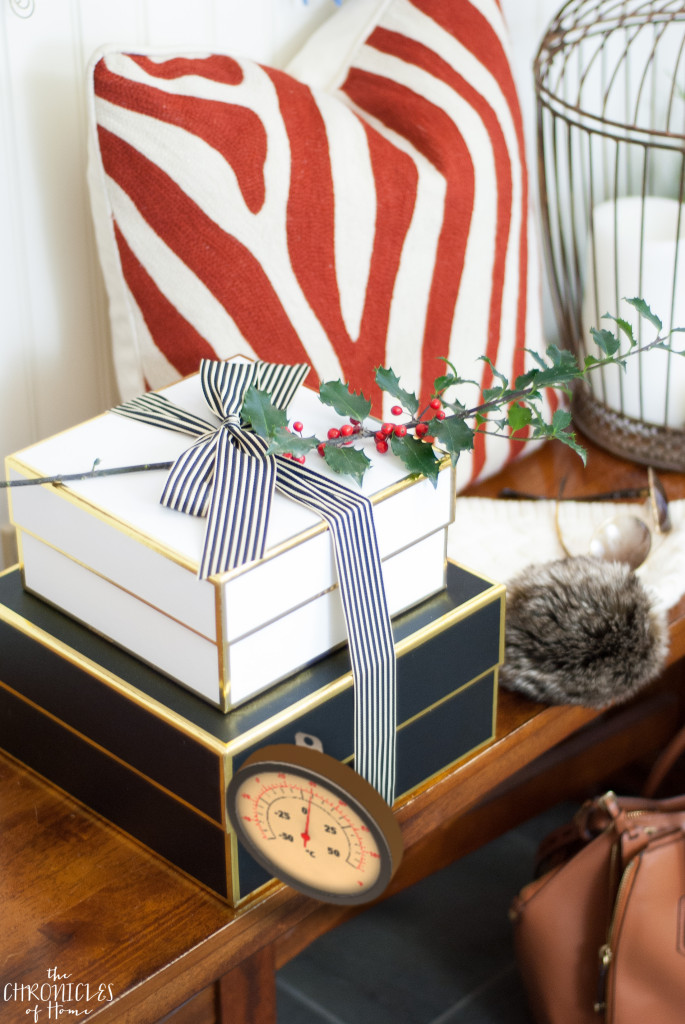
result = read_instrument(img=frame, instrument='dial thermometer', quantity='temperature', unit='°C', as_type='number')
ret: 5 °C
